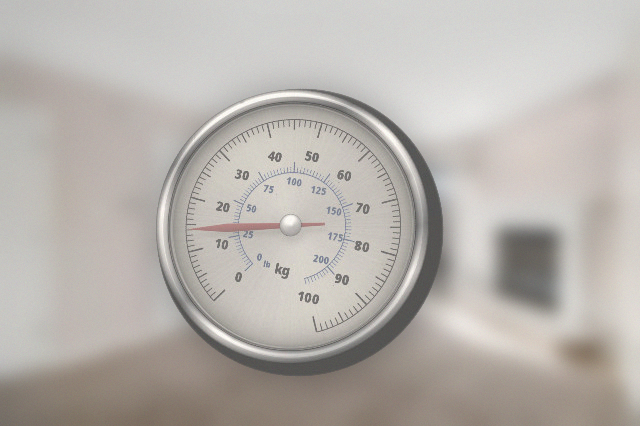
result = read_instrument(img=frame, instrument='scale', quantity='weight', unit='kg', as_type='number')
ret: 14 kg
